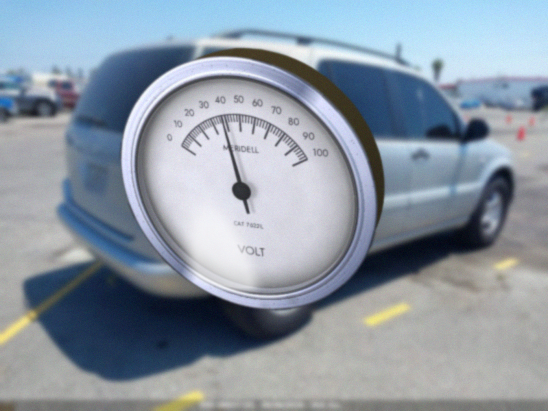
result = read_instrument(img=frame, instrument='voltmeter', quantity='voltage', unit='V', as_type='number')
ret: 40 V
